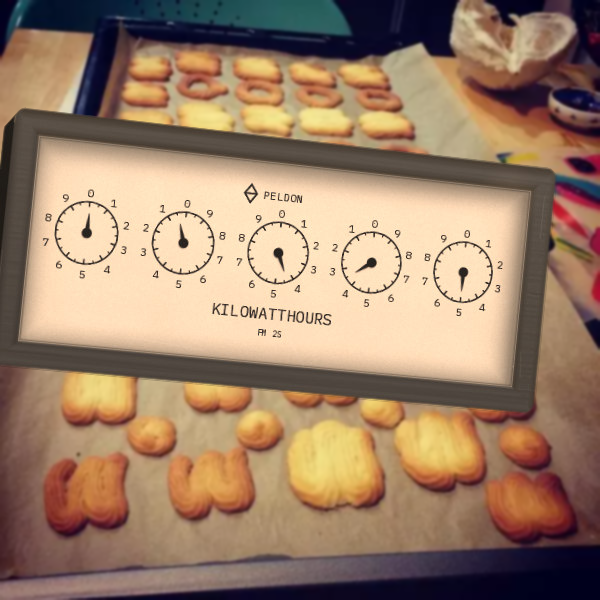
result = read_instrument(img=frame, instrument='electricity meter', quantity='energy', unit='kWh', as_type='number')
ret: 435 kWh
